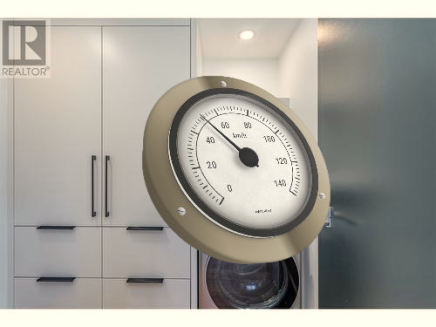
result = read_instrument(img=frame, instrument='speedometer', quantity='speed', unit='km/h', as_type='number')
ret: 50 km/h
